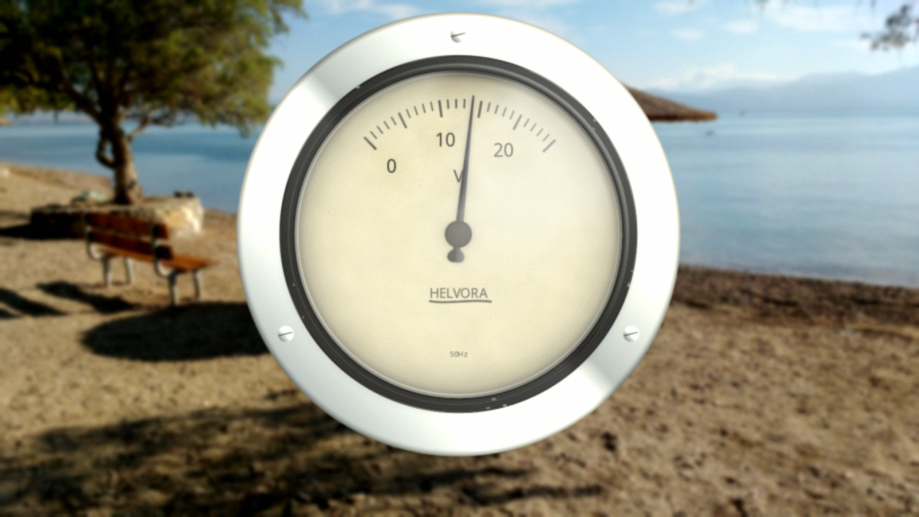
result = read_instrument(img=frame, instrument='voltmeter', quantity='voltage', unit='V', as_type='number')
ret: 14 V
